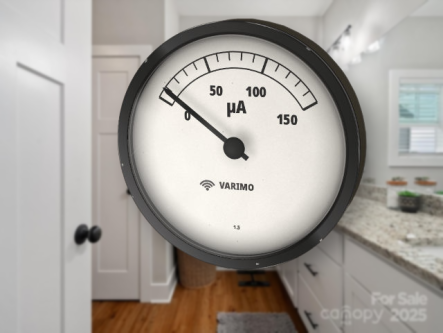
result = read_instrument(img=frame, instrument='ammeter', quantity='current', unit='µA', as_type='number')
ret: 10 µA
